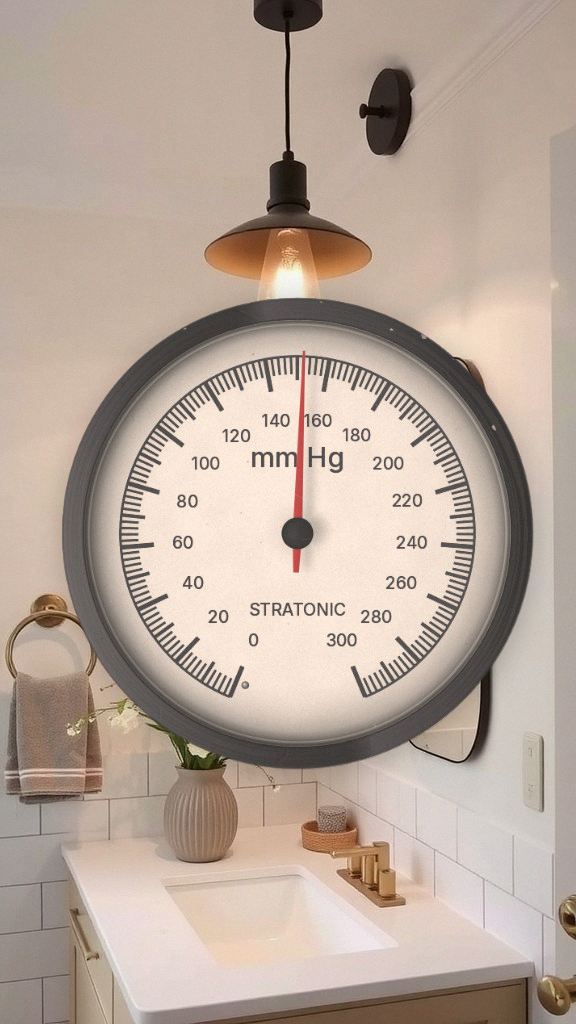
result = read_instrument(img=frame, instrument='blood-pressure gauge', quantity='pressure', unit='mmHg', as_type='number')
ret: 152 mmHg
